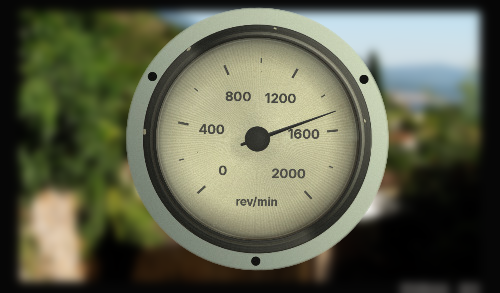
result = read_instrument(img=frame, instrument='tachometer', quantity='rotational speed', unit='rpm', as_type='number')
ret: 1500 rpm
